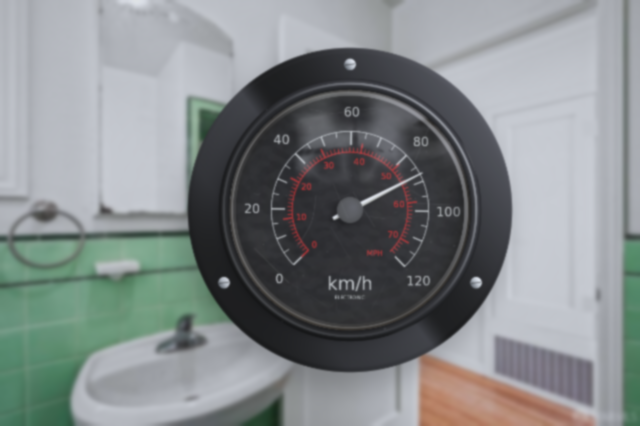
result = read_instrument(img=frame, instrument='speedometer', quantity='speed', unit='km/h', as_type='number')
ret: 87.5 km/h
